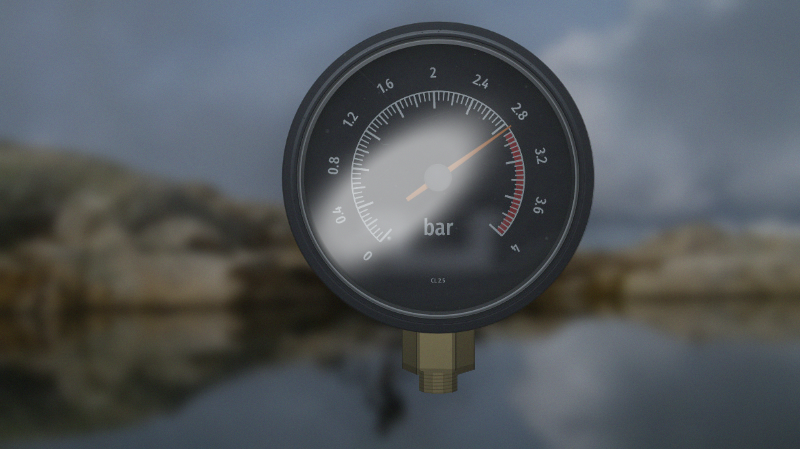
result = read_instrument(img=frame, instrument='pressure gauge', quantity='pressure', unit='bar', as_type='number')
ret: 2.85 bar
